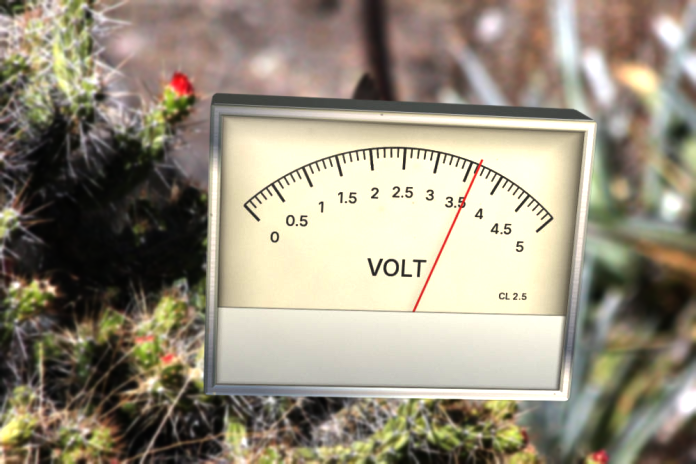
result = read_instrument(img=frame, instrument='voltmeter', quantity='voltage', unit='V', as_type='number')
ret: 3.6 V
